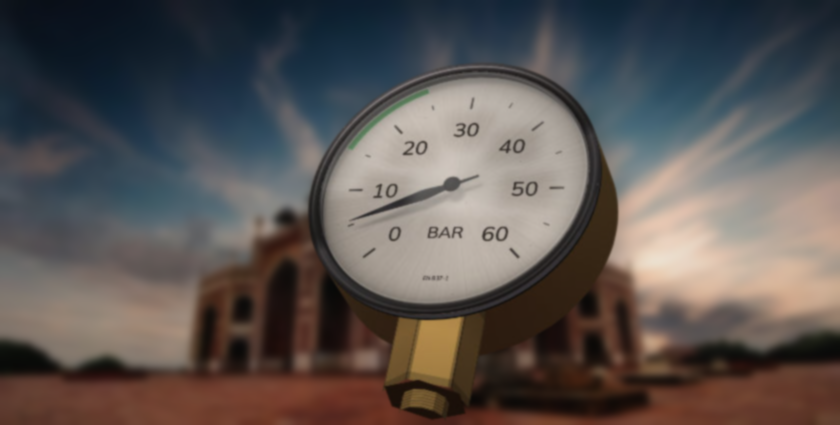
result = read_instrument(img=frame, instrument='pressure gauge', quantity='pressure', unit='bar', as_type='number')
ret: 5 bar
